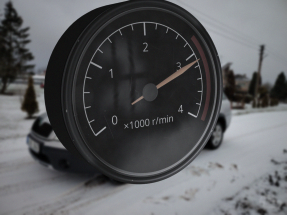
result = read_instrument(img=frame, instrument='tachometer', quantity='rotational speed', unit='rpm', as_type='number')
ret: 3100 rpm
